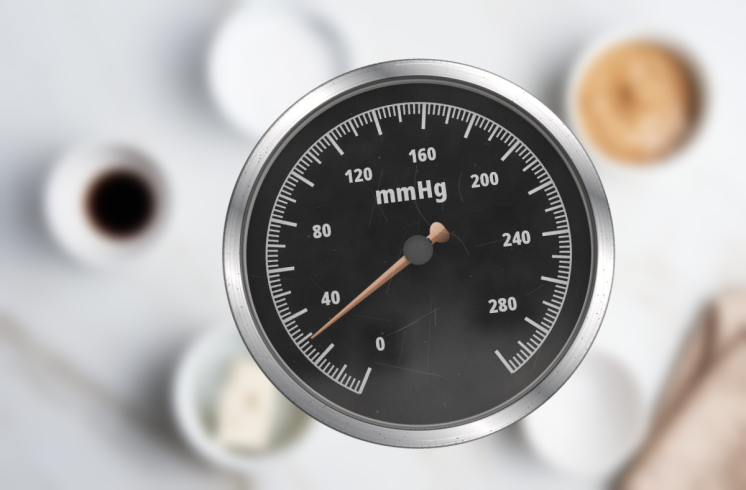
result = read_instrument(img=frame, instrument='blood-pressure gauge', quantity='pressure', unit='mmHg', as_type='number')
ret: 28 mmHg
